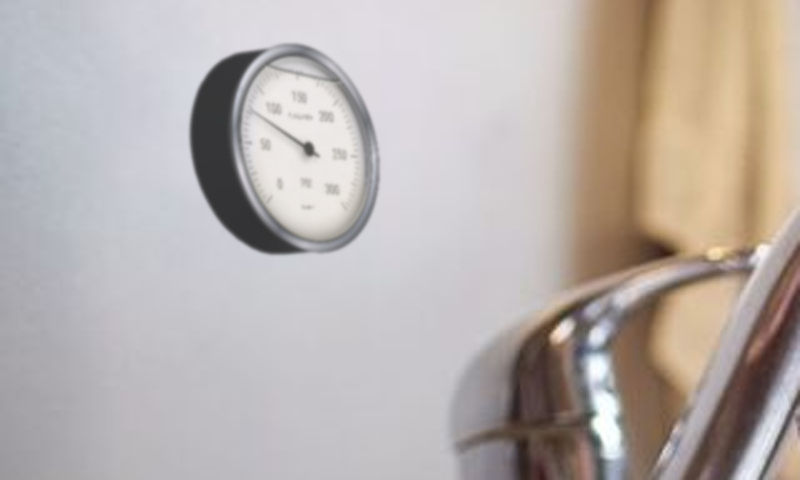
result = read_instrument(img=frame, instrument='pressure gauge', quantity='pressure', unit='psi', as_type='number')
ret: 75 psi
